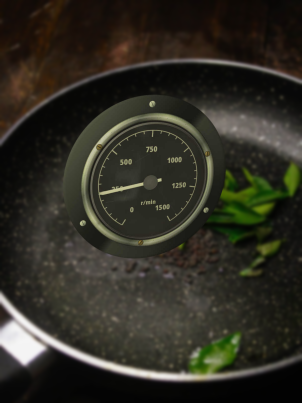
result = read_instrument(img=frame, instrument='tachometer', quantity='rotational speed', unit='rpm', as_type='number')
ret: 250 rpm
